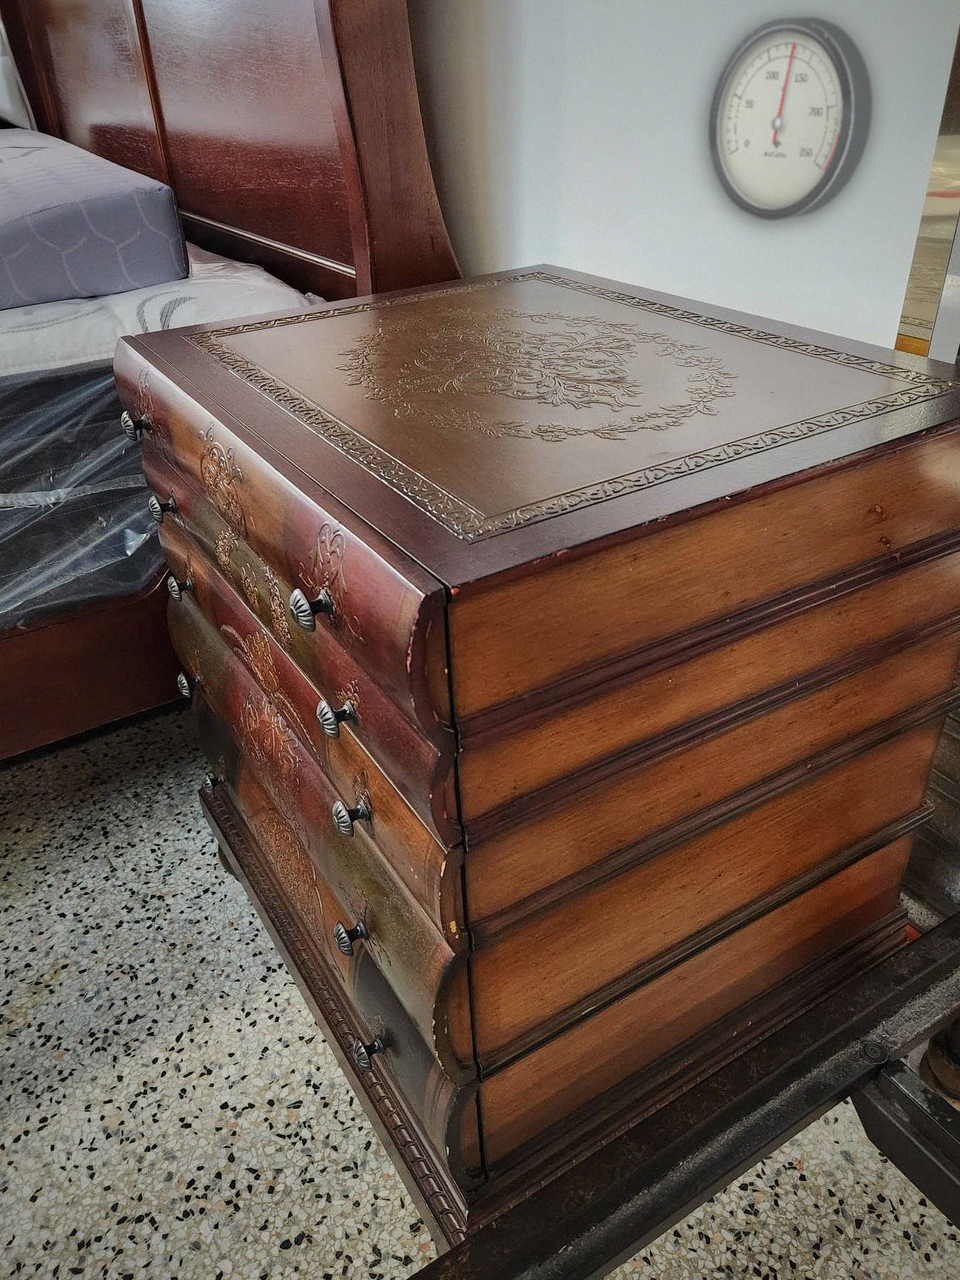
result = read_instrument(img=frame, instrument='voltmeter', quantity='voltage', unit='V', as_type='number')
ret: 130 V
